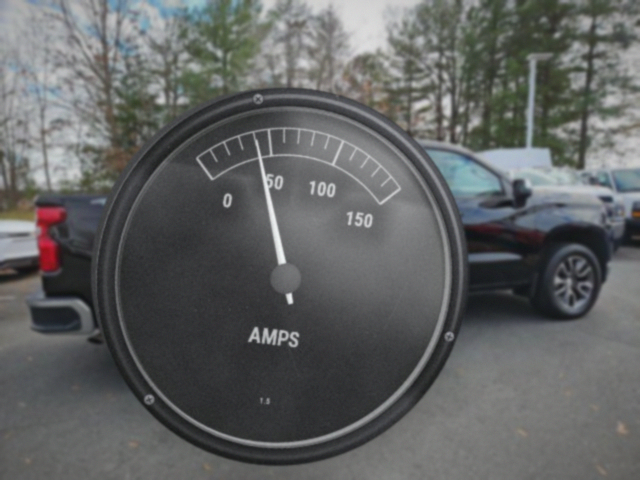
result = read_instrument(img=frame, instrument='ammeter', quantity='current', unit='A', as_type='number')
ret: 40 A
